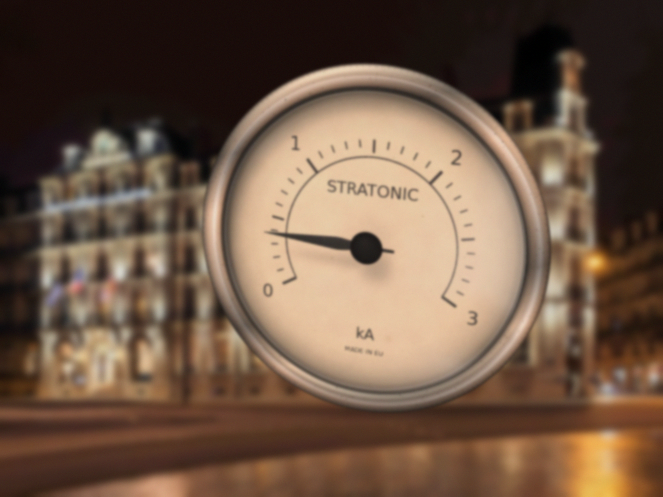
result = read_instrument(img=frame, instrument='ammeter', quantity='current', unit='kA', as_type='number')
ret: 0.4 kA
